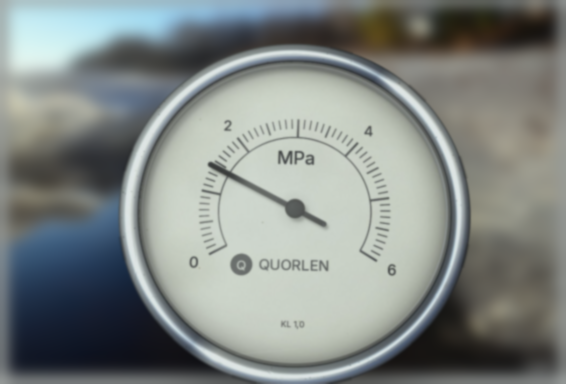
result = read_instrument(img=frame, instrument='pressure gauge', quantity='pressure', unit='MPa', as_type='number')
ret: 1.4 MPa
